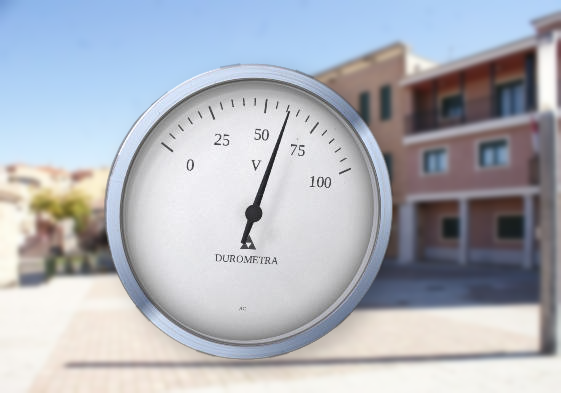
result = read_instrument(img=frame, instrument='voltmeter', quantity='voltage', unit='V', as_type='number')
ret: 60 V
